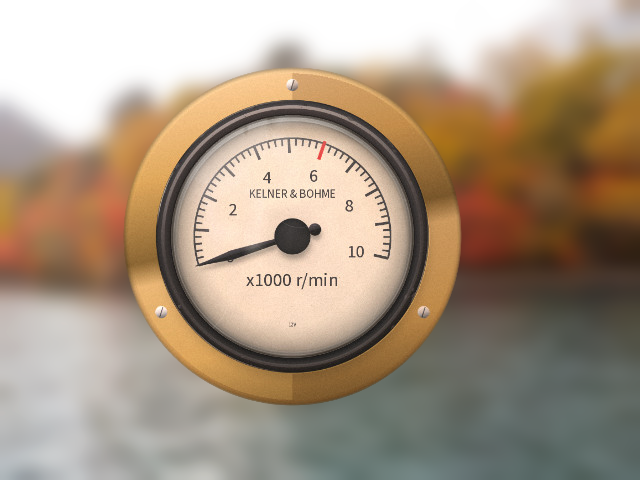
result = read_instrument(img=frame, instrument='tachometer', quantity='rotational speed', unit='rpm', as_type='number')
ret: 0 rpm
